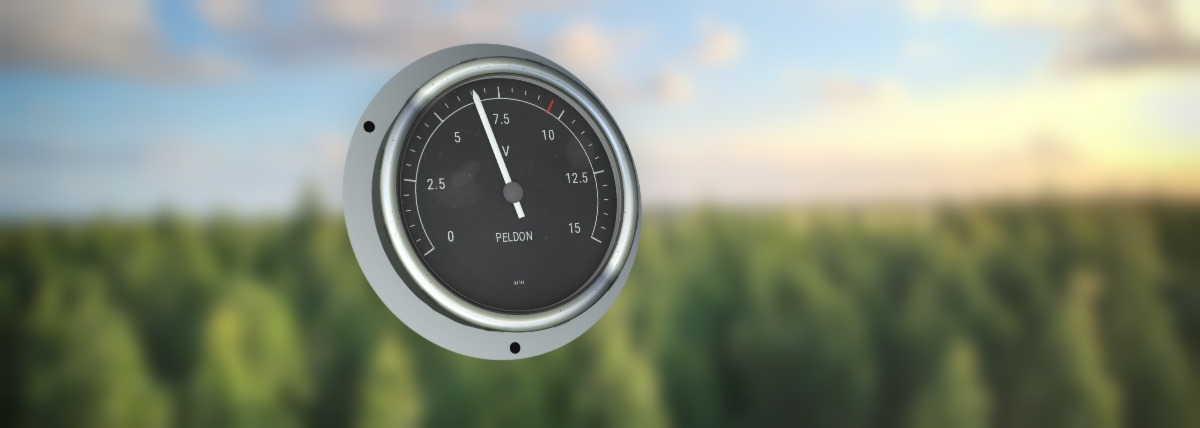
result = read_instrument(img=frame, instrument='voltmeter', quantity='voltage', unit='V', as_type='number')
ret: 6.5 V
